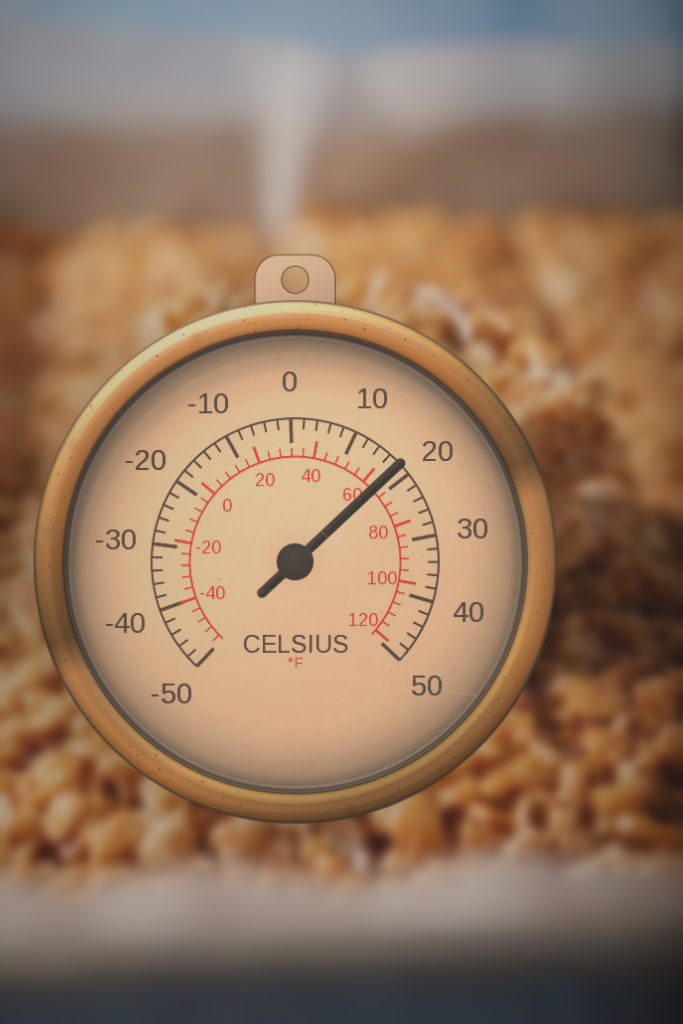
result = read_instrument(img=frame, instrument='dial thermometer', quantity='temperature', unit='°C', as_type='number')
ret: 18 °C
